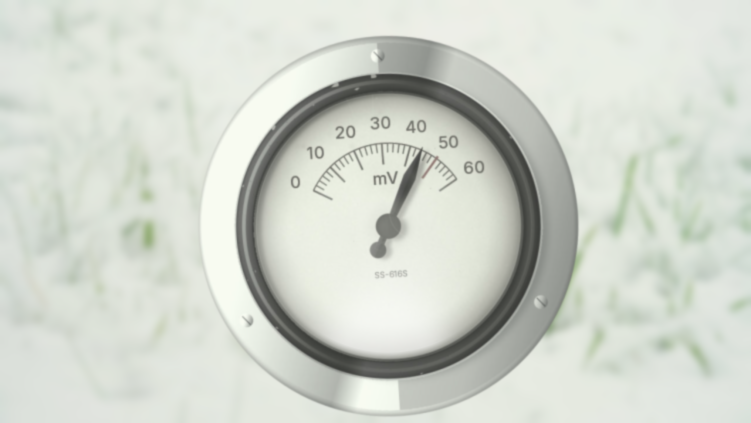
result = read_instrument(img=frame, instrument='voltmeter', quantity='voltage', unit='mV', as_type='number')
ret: 44 mV
